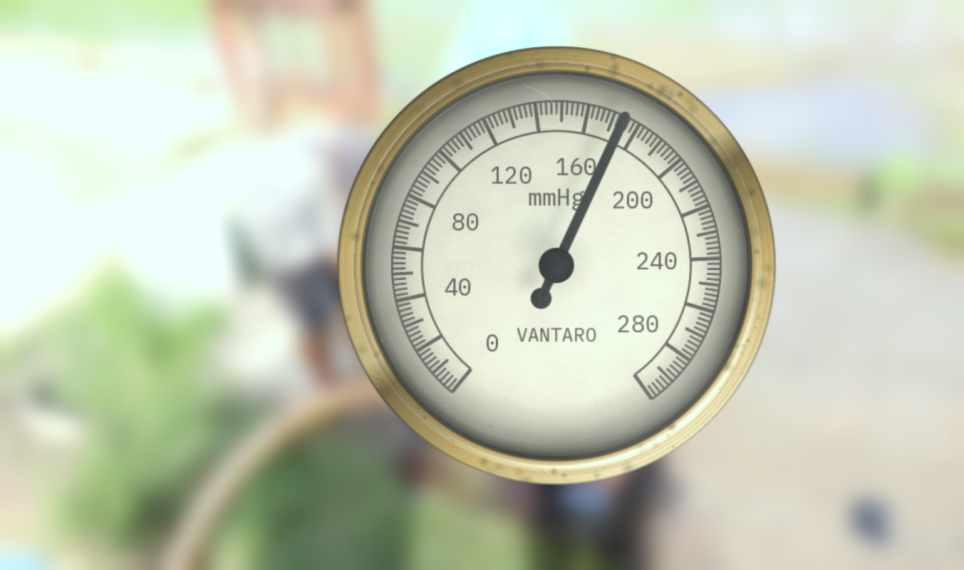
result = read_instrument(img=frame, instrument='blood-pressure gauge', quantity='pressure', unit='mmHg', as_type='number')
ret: 174 mmHg
